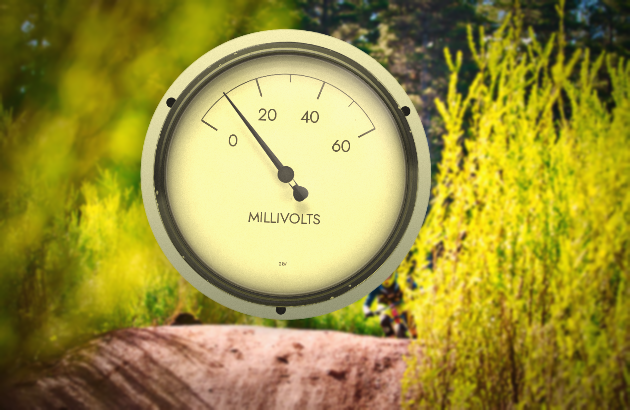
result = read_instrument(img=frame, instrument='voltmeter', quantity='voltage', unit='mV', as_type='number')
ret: 10 mV
